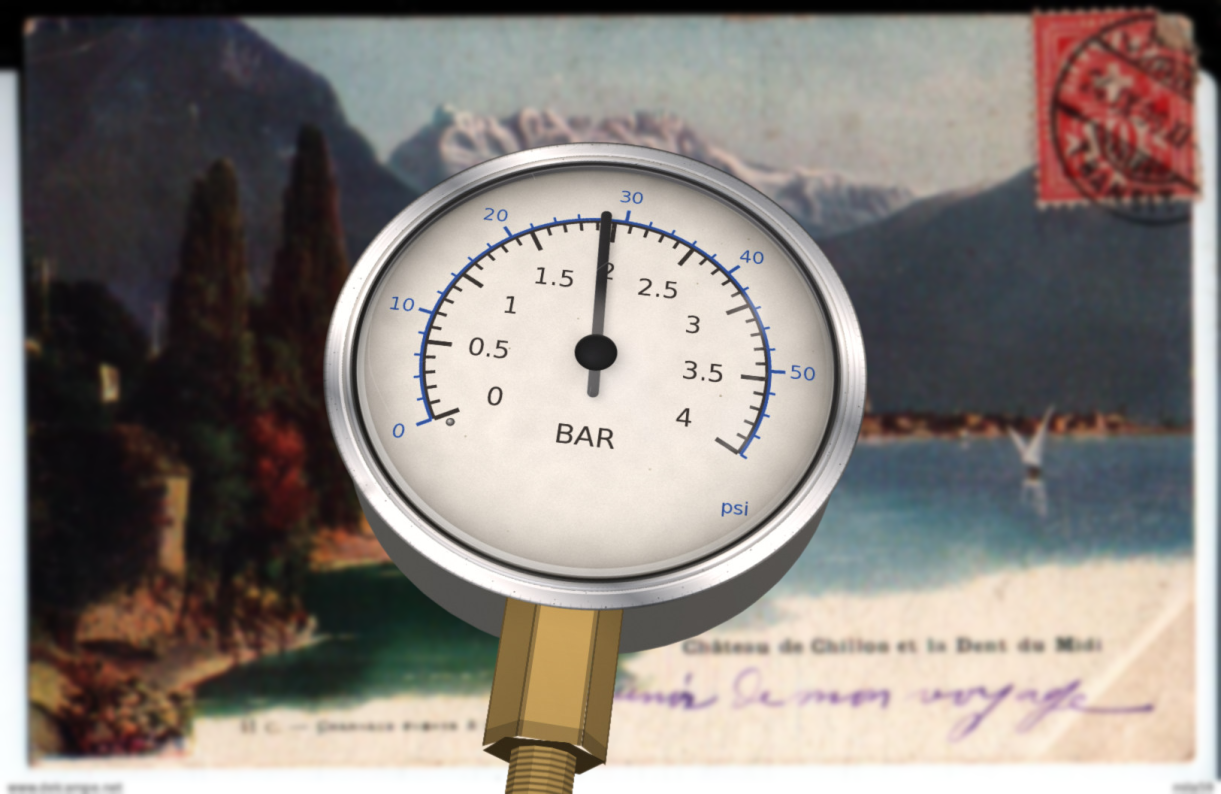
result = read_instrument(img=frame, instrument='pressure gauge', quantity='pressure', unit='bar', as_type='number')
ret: 1.95 bar
